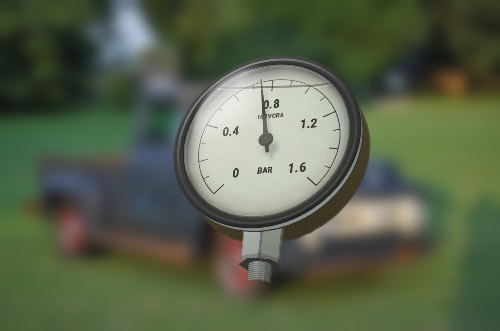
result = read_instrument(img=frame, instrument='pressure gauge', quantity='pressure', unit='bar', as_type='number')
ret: 0.75 bar
